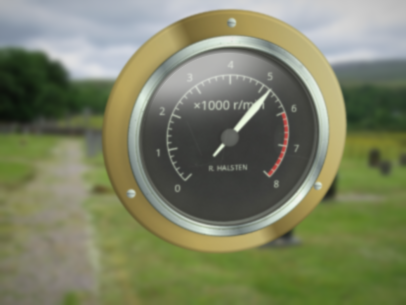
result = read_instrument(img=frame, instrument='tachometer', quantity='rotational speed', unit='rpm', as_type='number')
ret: 5200 rpm
